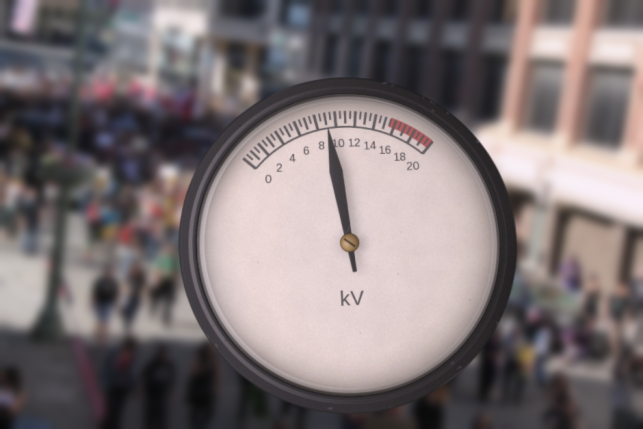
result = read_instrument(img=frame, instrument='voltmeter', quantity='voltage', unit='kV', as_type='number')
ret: 9 kV
